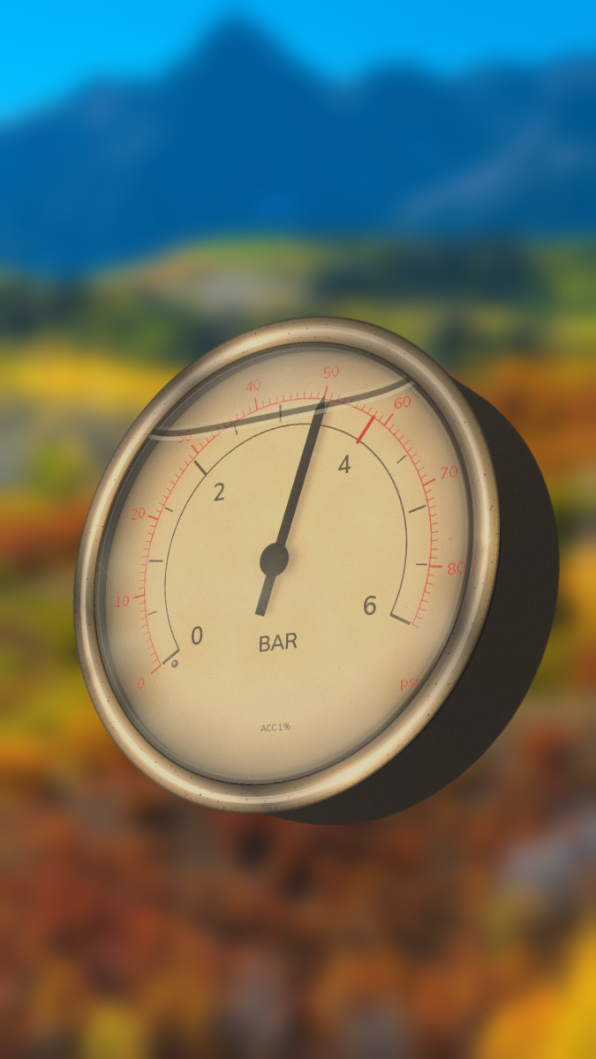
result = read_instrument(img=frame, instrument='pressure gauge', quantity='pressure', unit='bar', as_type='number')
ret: 3.5 bar
